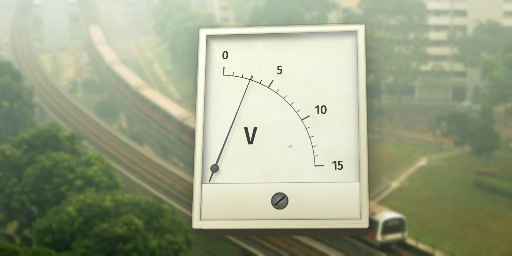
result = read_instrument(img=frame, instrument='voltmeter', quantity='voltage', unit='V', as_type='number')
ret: 3 V
